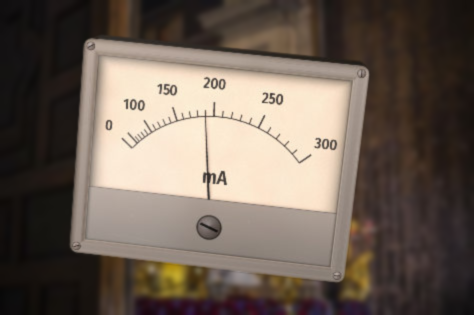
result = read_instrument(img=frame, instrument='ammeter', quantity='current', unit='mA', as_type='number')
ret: 190 mA
